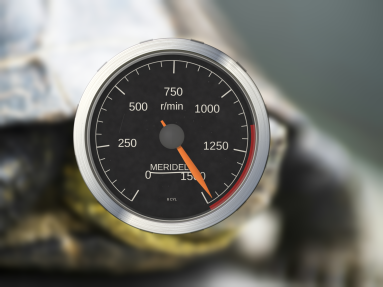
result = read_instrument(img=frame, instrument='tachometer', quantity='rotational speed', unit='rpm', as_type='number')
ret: 1475 rpm
